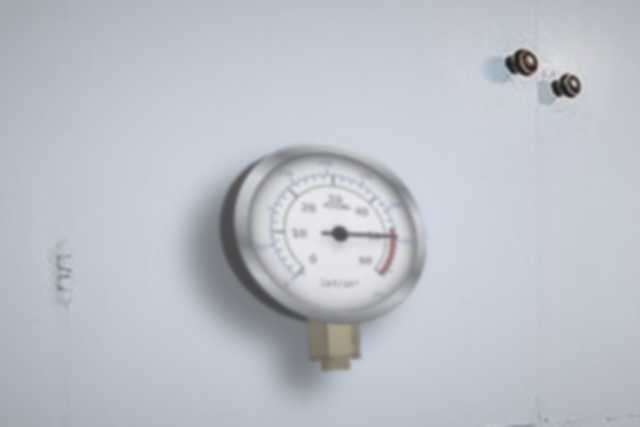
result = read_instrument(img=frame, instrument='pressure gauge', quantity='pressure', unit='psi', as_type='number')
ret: 50 psi
